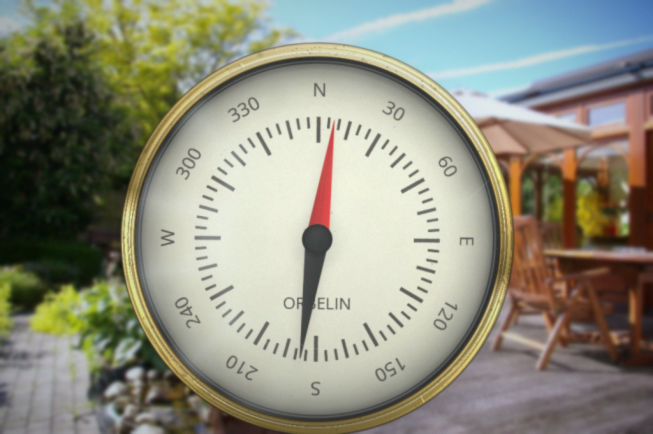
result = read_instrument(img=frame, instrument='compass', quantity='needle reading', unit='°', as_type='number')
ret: 7.5 °
